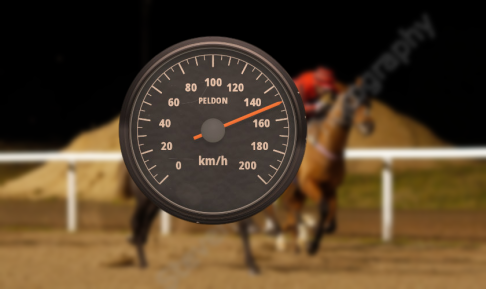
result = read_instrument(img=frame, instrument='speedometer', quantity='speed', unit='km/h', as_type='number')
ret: 150 km/h
